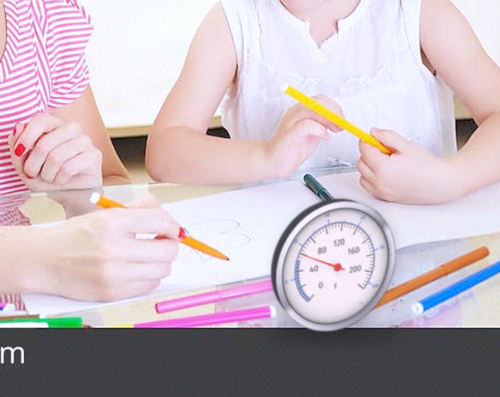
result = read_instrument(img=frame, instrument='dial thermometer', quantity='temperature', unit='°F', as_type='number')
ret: 60 °F
